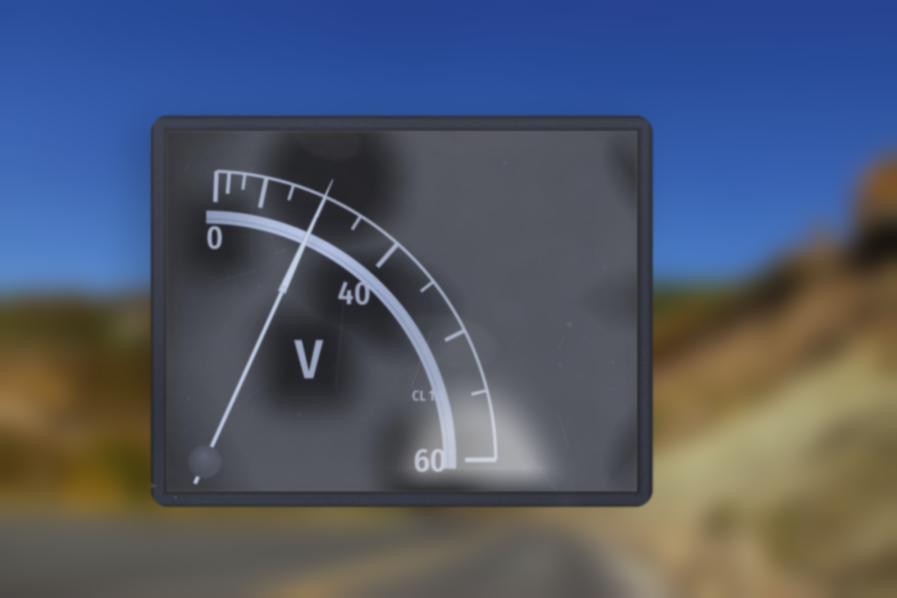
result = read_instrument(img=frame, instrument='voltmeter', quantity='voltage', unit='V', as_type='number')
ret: 30 V
